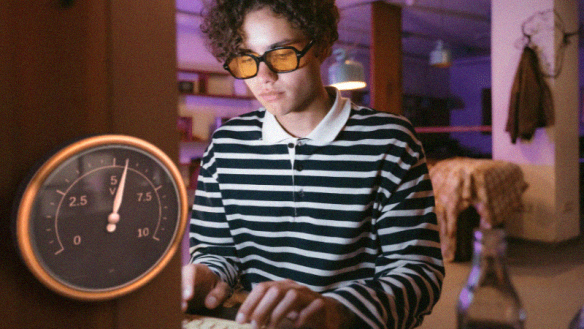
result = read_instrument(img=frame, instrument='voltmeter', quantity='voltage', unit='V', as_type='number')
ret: 5.5 V
